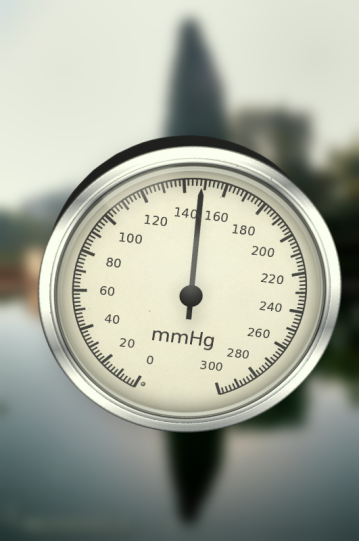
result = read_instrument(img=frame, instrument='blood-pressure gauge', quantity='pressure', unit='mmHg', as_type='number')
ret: 148 mmHg
